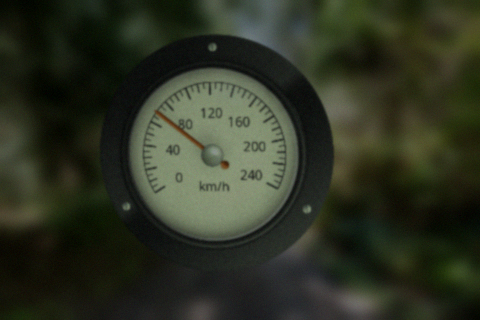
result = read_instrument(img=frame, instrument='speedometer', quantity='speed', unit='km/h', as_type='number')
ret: 70 km/h
